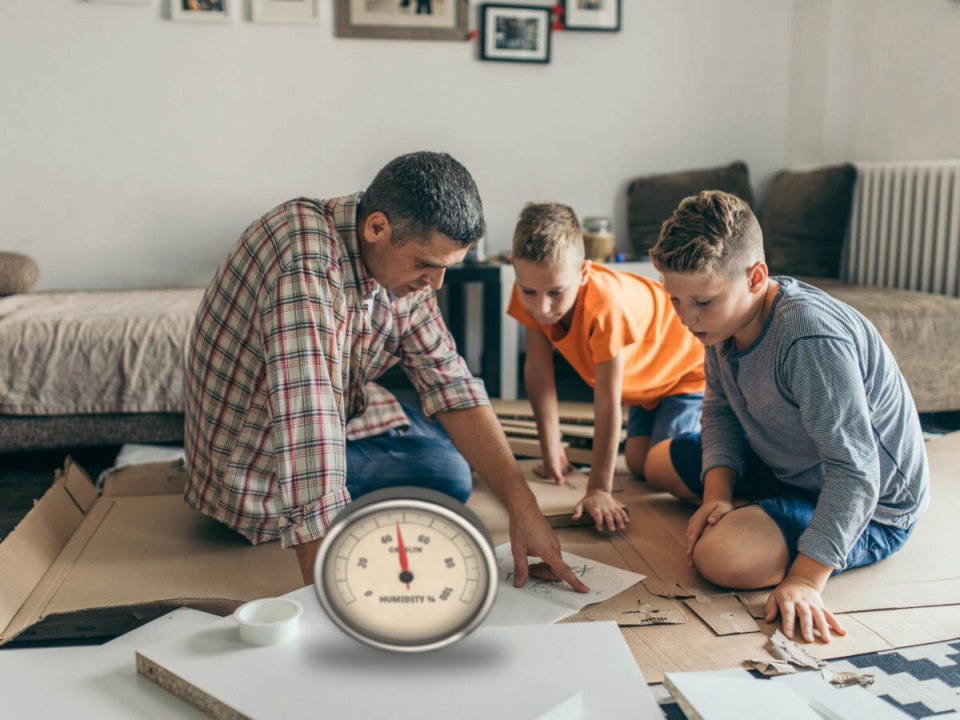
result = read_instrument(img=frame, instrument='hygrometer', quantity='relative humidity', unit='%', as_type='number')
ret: 47.5 %
